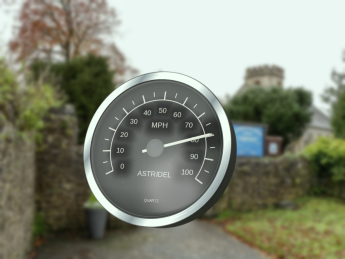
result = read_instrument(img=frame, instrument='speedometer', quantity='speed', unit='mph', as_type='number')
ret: 80 mph
